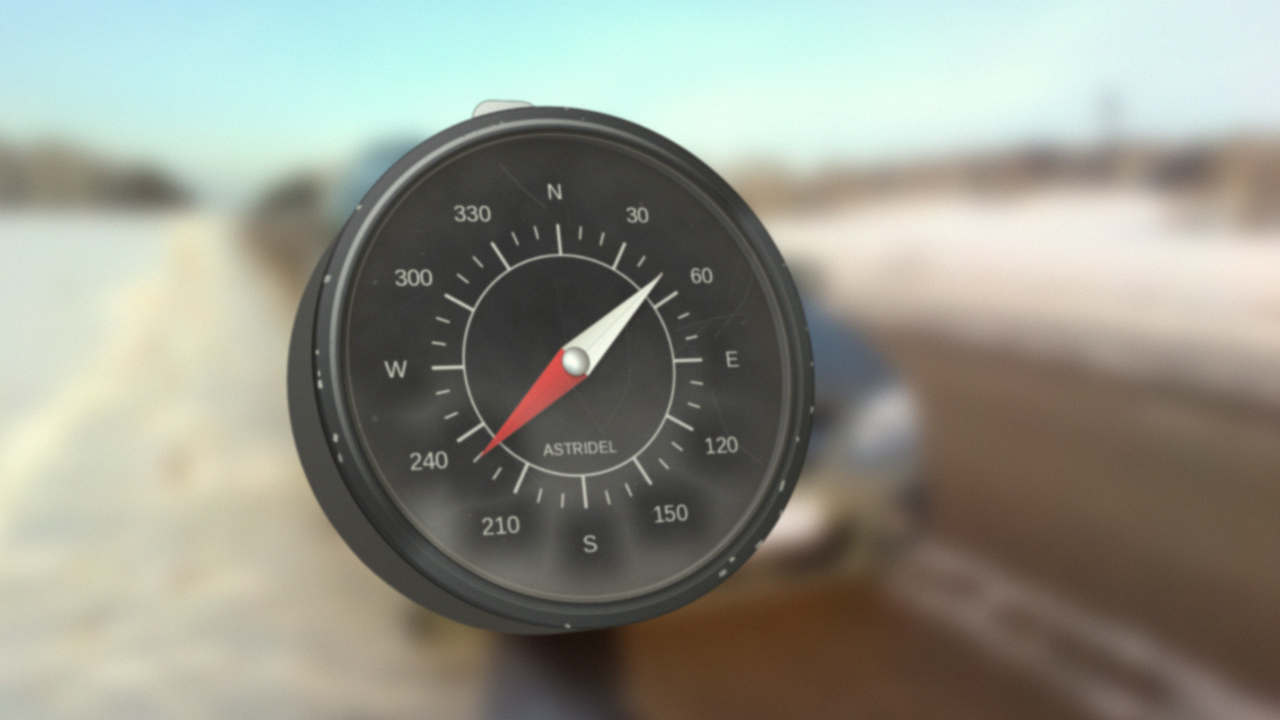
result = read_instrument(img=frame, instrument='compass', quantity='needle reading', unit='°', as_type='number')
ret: 230 °
